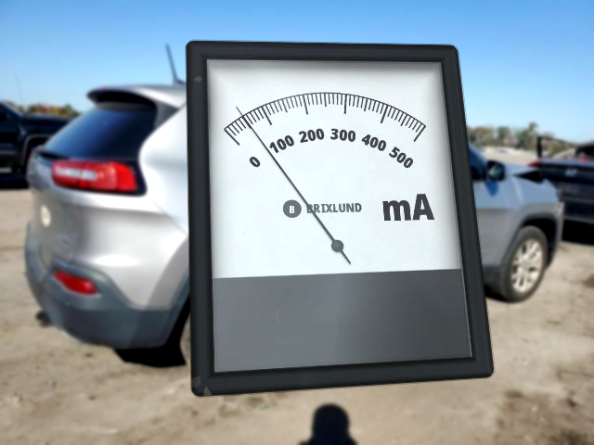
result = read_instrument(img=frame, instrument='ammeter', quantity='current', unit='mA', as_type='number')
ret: 50 mA
